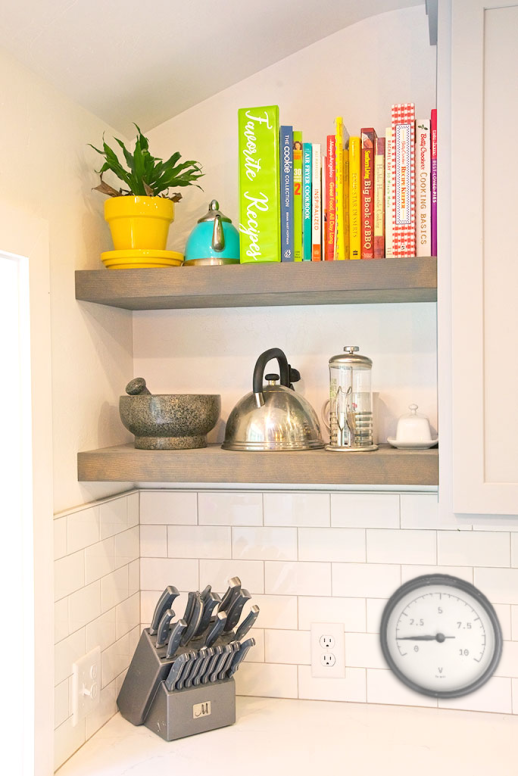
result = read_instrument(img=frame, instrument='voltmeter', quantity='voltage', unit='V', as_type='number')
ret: 1 V
